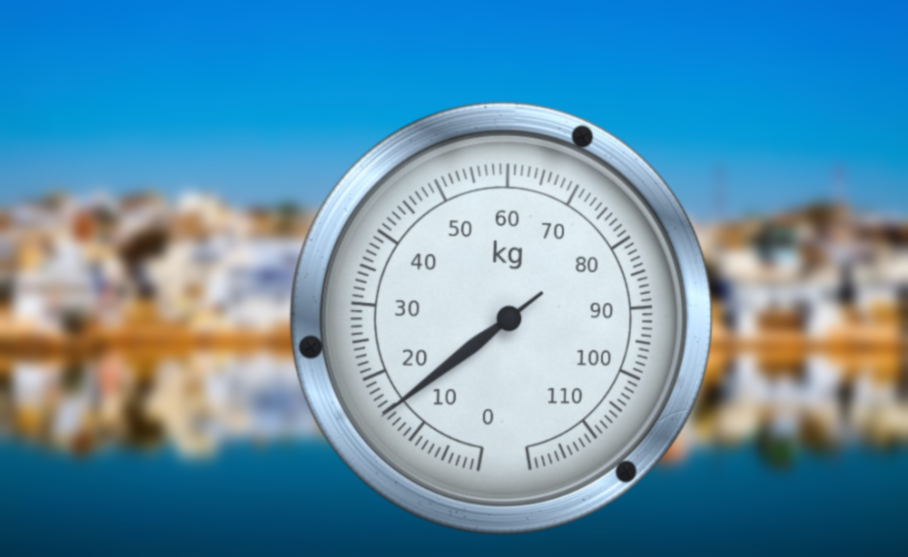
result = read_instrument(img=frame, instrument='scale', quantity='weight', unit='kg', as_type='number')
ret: 15 kg
